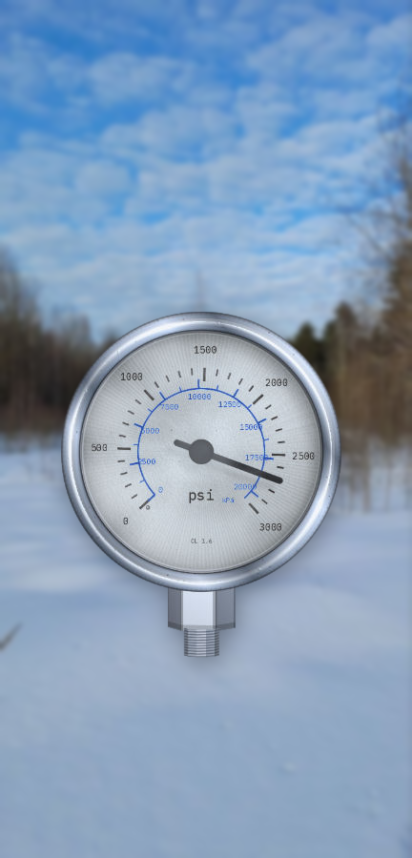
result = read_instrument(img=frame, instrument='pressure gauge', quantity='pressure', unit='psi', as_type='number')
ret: 2700 psi
